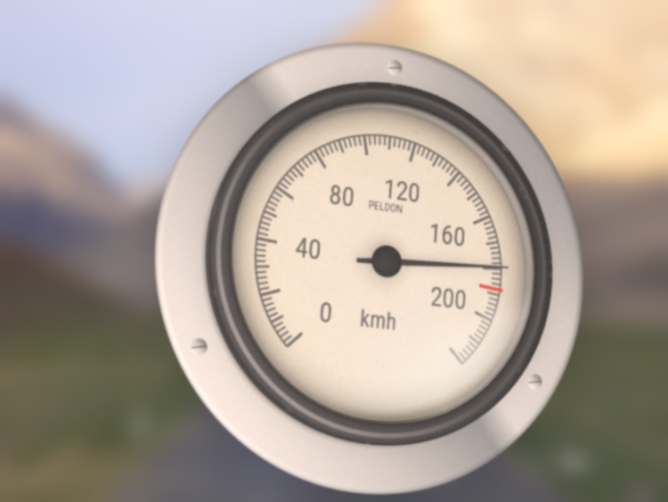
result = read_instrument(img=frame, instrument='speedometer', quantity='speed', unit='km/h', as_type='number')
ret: 180 km/h
